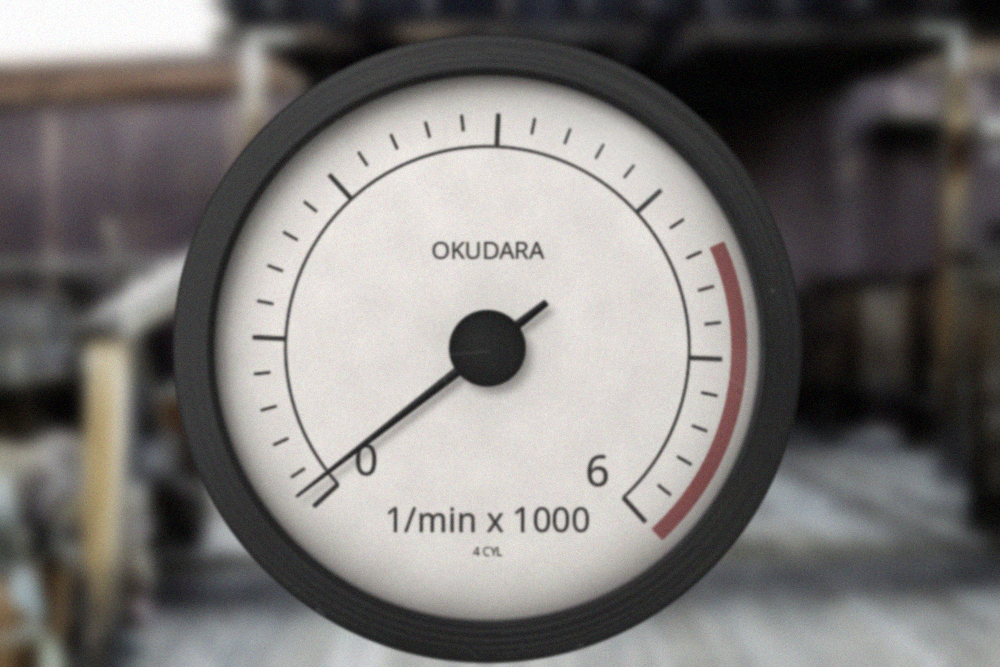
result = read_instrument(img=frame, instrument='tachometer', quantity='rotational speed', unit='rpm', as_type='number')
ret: 100 rpm
